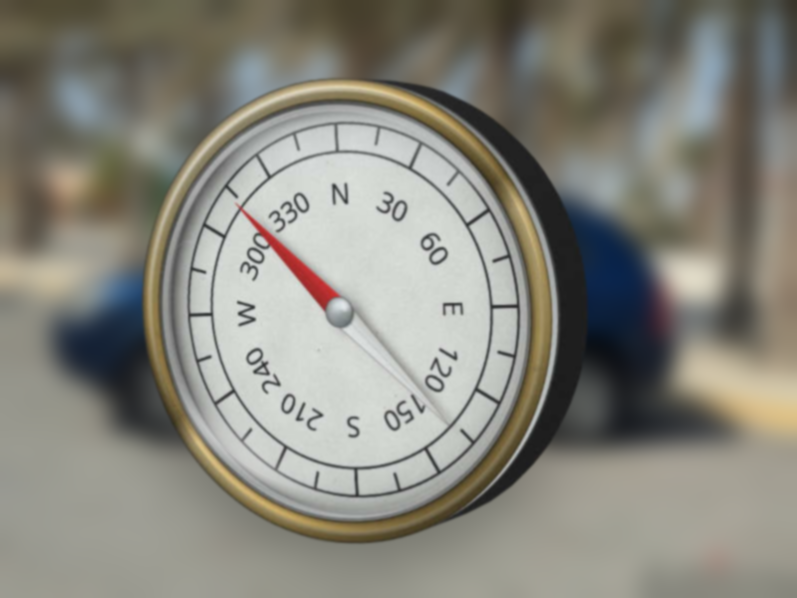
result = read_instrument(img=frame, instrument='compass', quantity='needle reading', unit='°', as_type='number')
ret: 315 °
